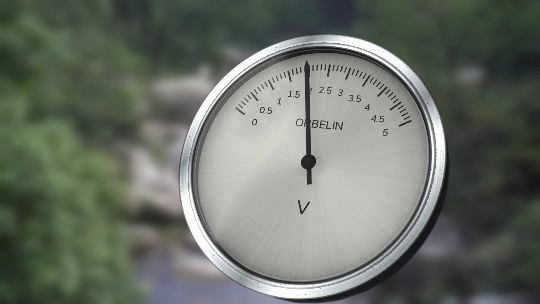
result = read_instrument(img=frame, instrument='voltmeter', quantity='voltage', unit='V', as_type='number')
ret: 2 V
